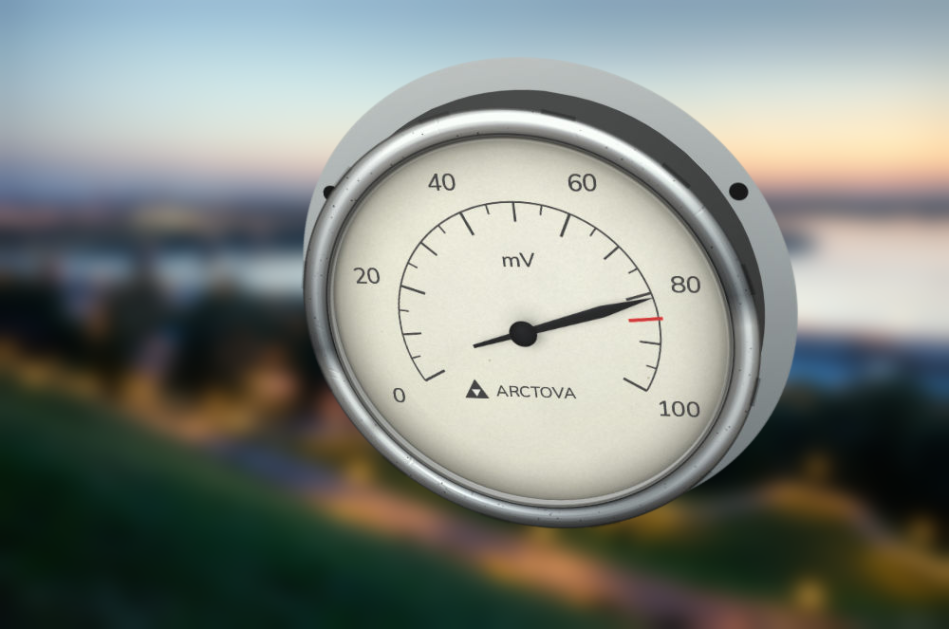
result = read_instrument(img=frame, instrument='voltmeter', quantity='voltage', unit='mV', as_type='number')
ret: 80 mV
